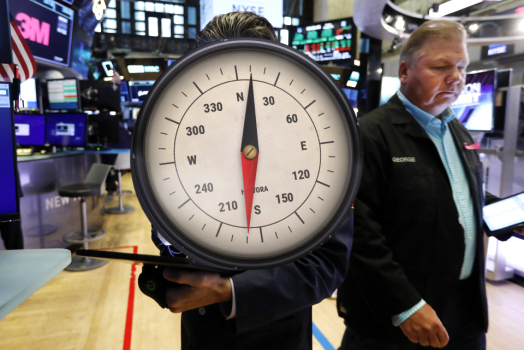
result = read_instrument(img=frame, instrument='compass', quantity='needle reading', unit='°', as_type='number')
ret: 190 °
